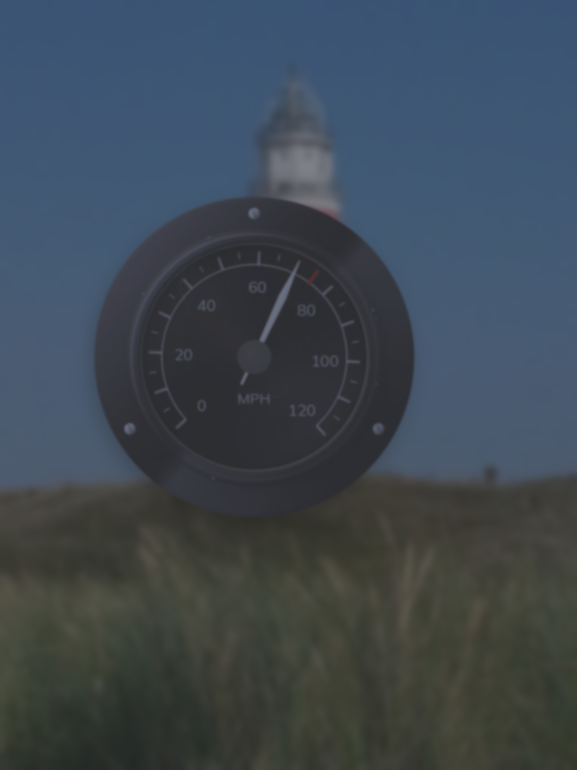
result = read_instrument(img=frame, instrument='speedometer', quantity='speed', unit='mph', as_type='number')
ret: 70 mph
